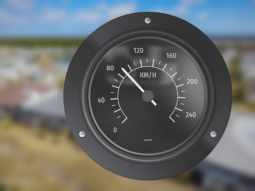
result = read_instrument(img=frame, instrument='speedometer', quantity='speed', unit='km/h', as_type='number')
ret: 90 km/h
